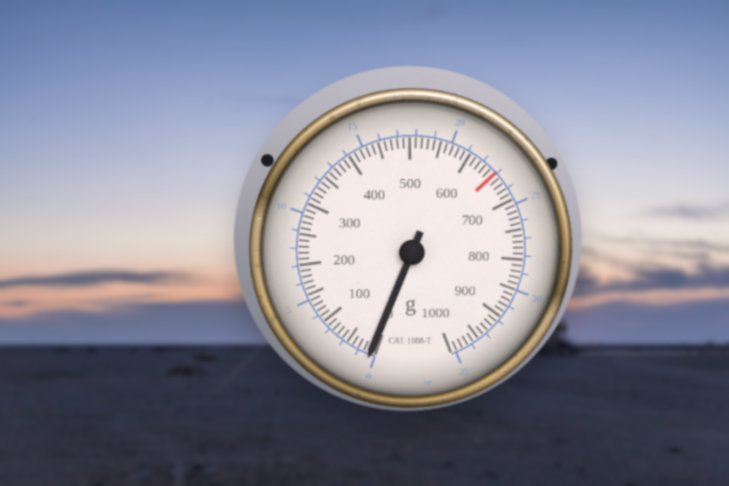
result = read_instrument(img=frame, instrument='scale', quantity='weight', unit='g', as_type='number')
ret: 10 g
